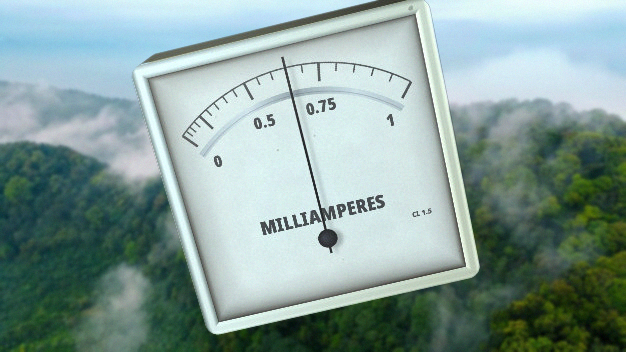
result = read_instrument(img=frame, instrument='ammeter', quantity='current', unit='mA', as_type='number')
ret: 0.65 mA
